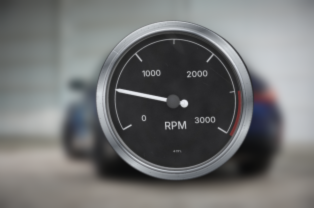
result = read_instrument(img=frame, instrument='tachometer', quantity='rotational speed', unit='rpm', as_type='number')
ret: 500 rpm
